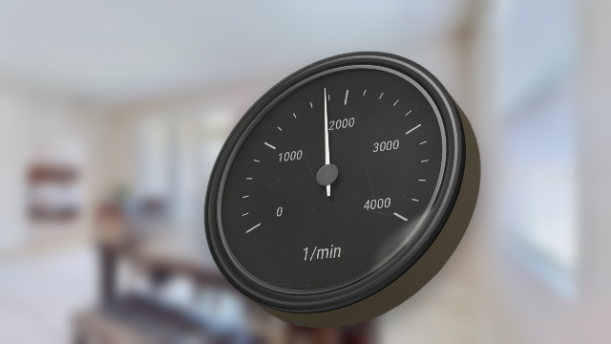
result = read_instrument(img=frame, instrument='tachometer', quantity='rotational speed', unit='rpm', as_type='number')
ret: 1800 rpm
